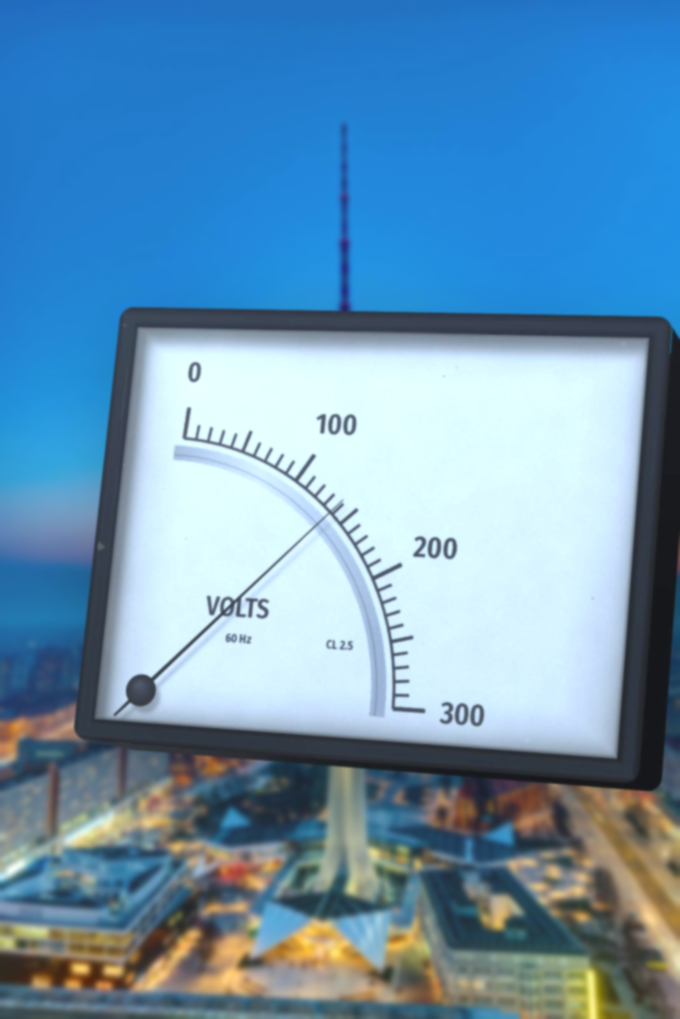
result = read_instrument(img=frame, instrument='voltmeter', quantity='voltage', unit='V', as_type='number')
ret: 140 V
